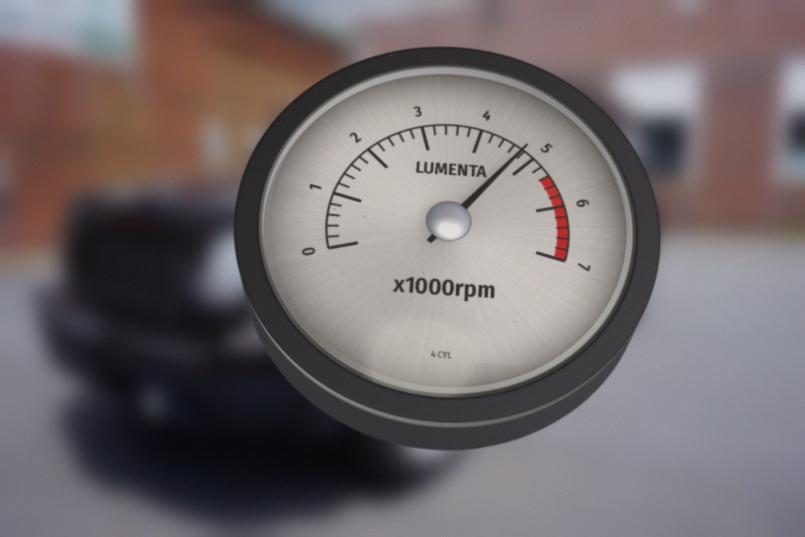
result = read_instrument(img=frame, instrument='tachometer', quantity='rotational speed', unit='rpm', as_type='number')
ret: 4800 rpm
